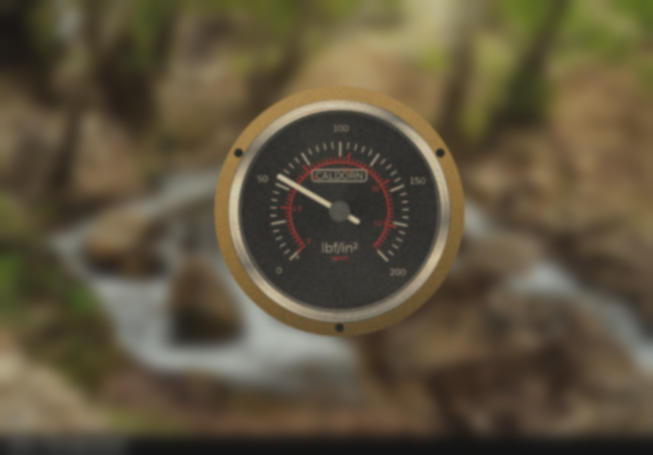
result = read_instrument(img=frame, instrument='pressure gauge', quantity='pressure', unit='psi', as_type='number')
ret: 55 psi
